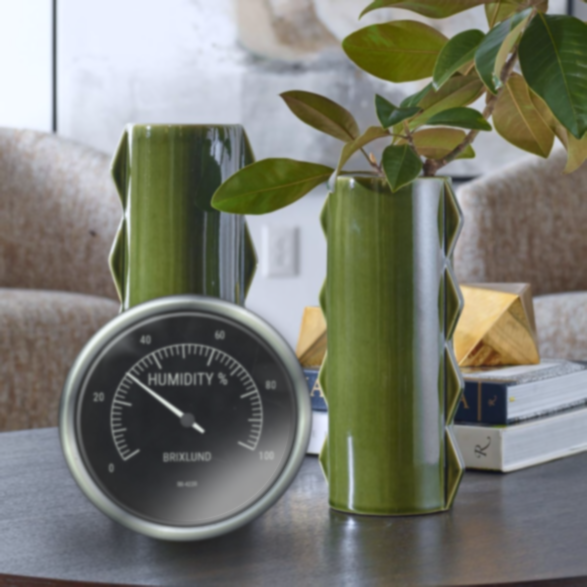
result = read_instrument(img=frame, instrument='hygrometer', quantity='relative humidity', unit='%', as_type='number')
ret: 30 %
